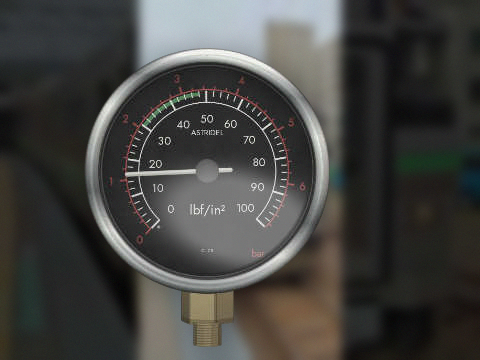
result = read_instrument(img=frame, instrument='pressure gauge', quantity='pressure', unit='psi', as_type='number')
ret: 16 psi
